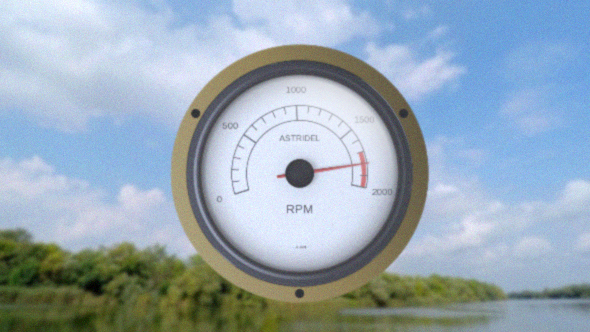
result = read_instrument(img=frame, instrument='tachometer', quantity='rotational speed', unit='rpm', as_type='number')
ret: 1800 rpm
